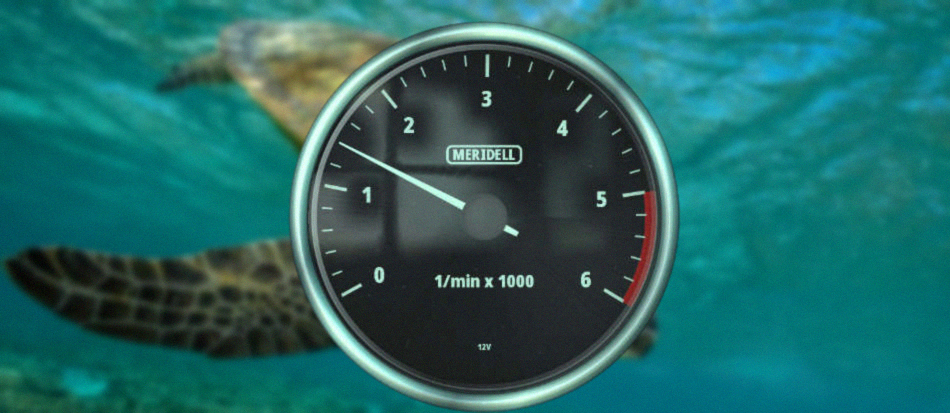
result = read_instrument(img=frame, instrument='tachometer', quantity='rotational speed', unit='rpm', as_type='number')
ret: 1400 rpm
